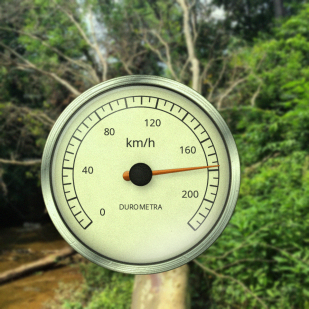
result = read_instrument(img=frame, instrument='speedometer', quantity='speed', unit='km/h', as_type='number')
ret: 177.5 km/h
